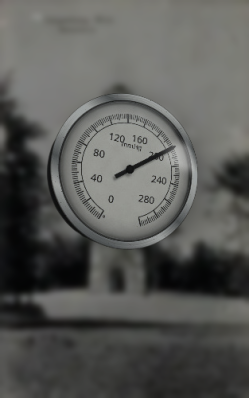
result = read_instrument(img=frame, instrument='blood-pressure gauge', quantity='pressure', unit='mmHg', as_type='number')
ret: 200 mmHg
